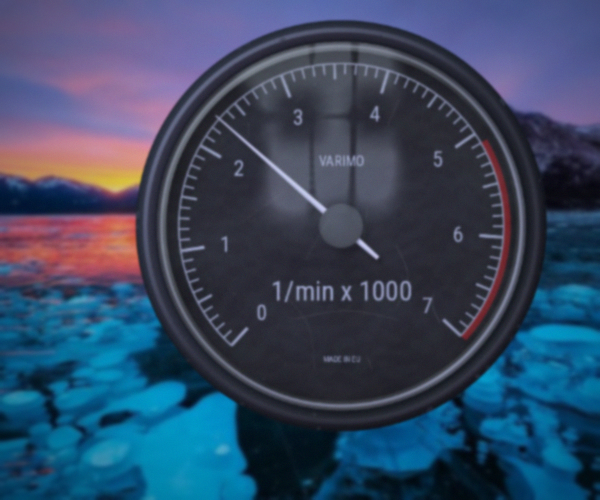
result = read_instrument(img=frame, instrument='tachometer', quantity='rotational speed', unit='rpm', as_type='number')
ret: 2300 rpm
